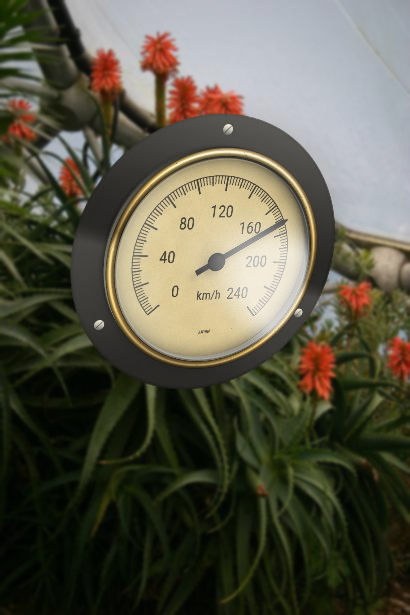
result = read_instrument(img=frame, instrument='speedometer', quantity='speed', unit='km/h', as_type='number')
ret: 170 km/h
